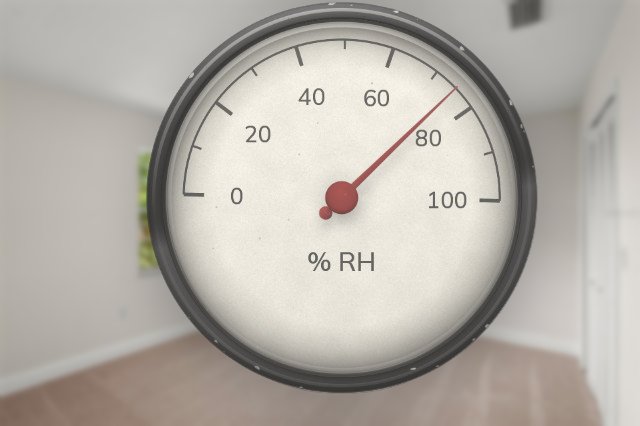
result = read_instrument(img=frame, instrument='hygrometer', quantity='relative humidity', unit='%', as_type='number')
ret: 75 %
